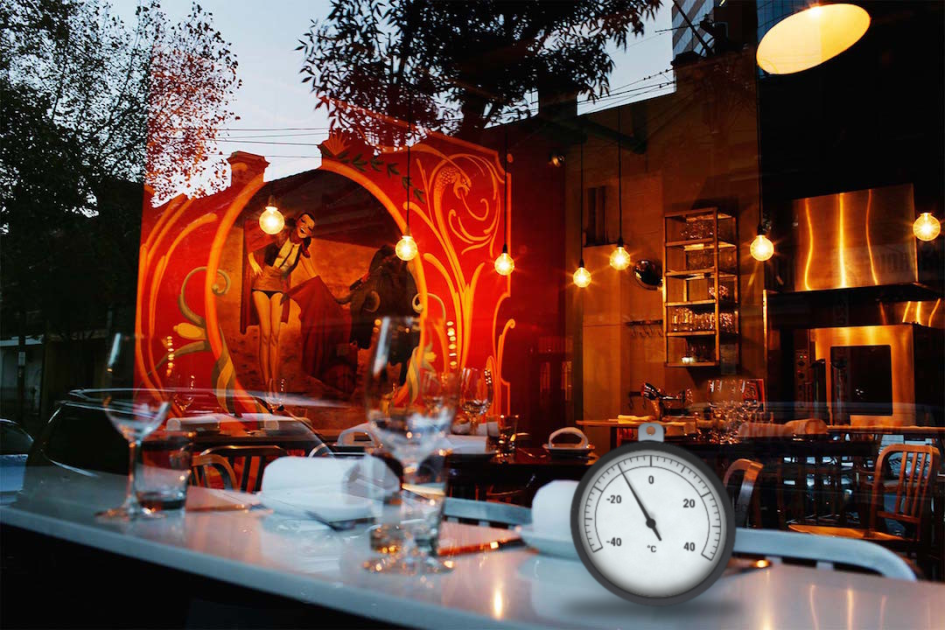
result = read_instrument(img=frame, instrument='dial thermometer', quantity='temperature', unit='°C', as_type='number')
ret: -10 °C
